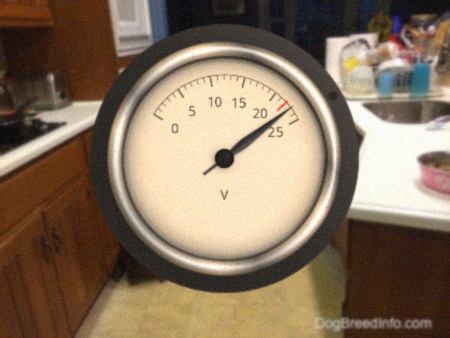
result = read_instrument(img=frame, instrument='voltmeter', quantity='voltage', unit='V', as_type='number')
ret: 23 V
